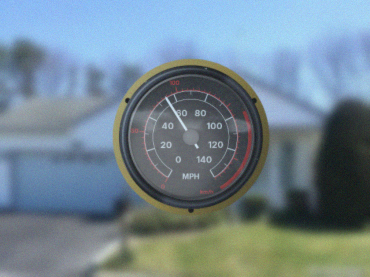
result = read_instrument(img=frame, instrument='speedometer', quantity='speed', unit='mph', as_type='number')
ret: 55 mph
